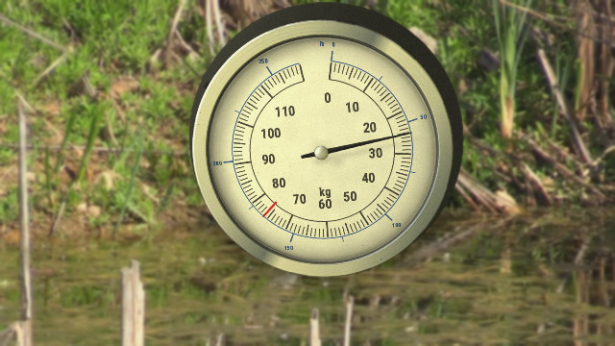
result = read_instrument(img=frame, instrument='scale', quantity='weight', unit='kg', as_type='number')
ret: 25 kg
